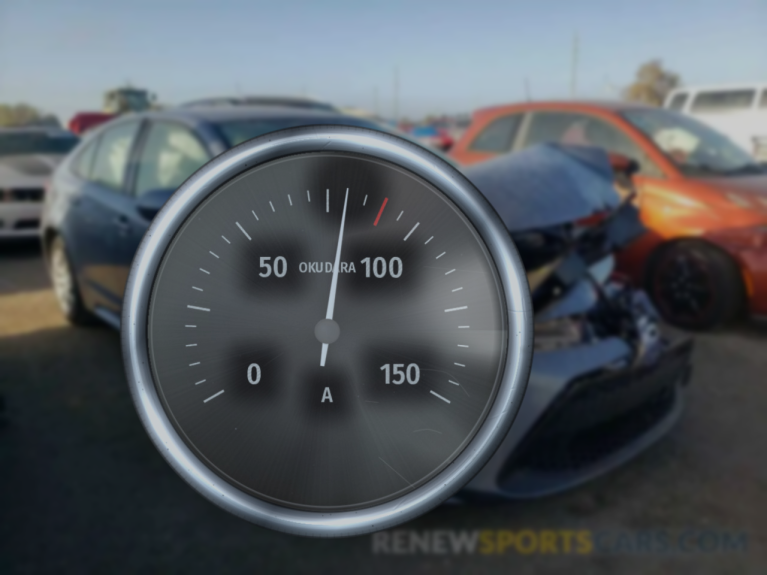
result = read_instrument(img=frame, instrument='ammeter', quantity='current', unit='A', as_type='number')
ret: 80 A
